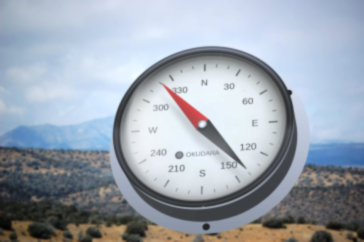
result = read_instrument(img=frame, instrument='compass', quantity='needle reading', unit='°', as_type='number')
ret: 320 °
